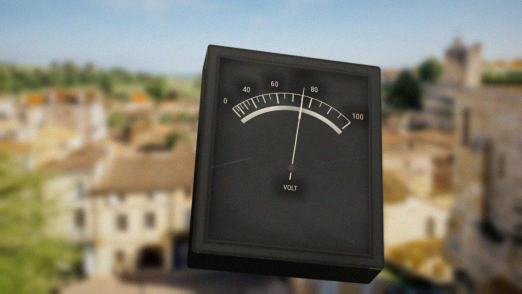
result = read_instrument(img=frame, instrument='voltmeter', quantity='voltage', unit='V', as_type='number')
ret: 75 V
